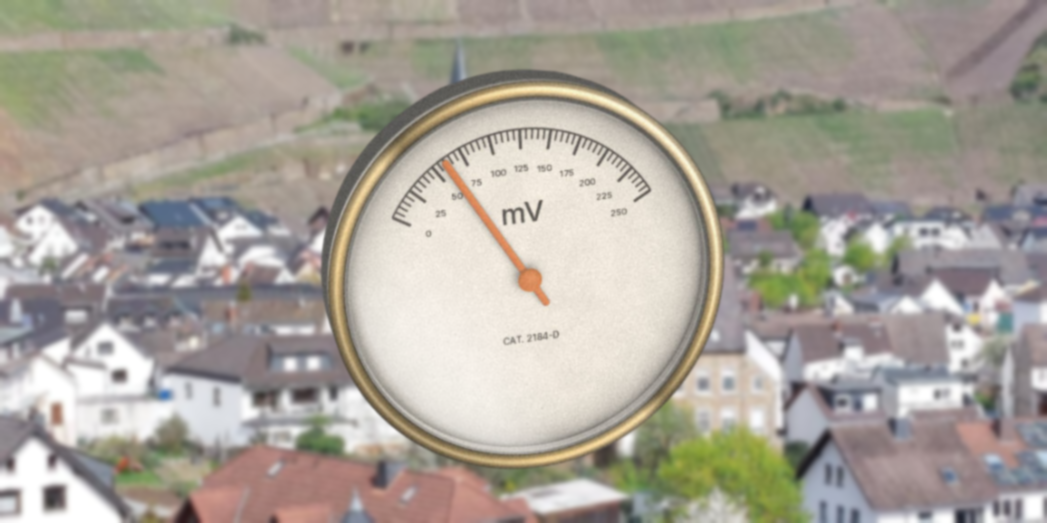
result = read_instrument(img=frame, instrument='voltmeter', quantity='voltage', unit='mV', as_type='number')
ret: 60 mV
